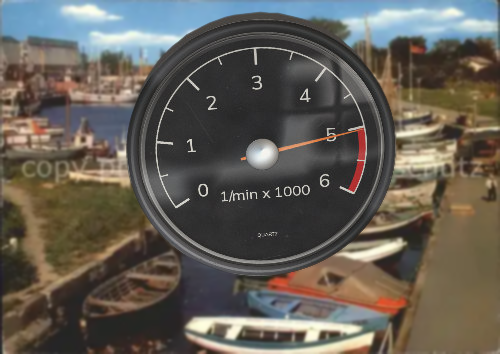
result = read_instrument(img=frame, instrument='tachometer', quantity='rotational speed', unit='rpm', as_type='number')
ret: 5000 rpm
